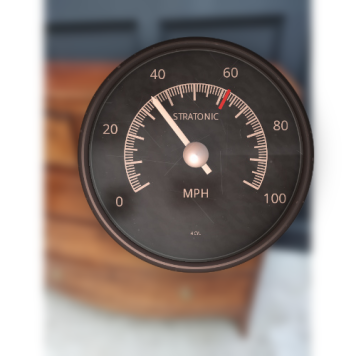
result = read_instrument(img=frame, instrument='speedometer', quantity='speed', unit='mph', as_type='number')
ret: 35 mph
